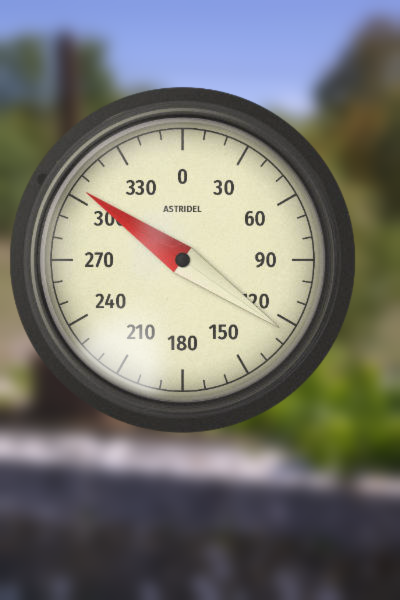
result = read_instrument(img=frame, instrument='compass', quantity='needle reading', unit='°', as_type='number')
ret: 305 °
